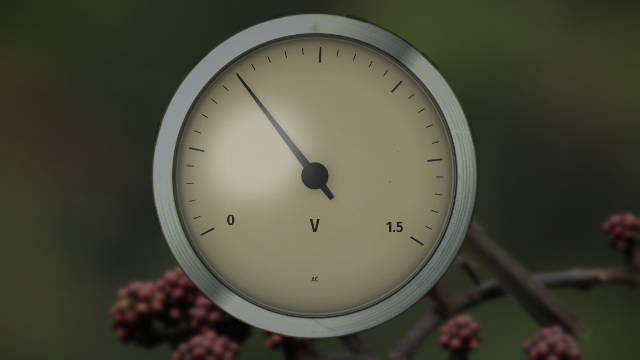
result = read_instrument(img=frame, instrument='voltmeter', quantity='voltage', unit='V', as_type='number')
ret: 0.5 V
